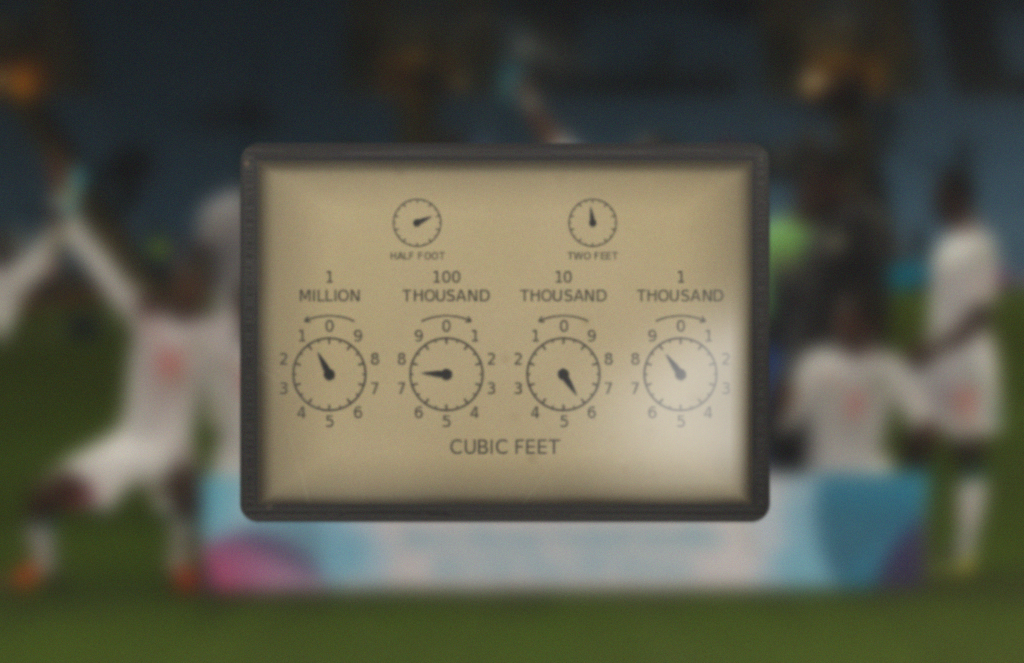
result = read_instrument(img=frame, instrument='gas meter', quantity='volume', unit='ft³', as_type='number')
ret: 75900 ft³
